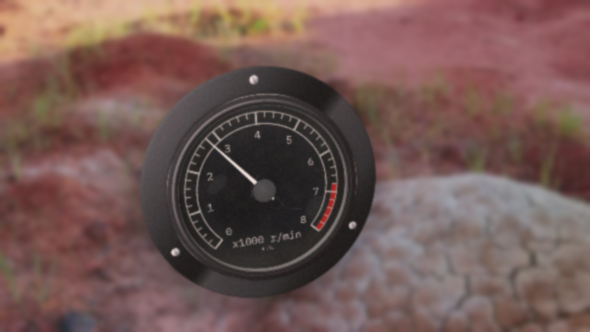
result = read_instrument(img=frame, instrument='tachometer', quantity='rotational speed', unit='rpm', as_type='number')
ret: 2800 rpm
